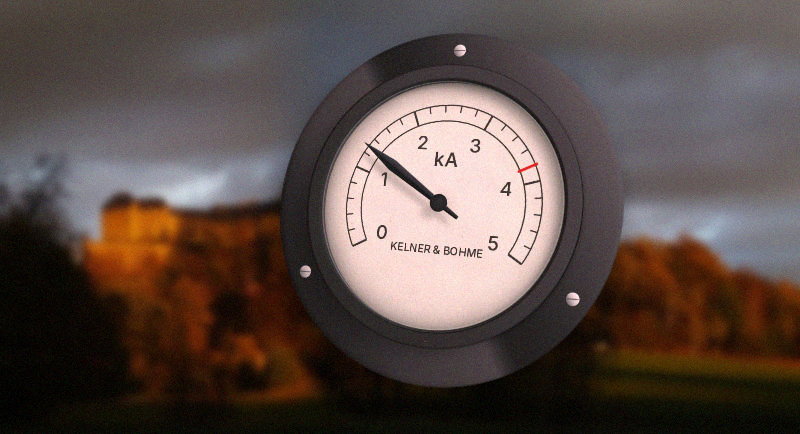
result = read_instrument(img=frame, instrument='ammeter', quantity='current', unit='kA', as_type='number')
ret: 1.3 kA
